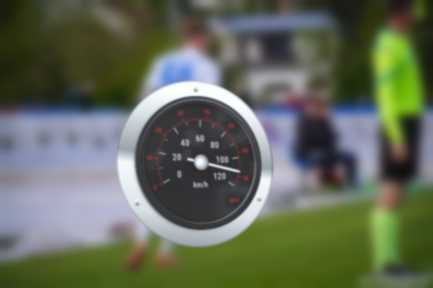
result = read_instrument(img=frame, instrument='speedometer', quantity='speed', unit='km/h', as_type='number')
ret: 110 km/h
